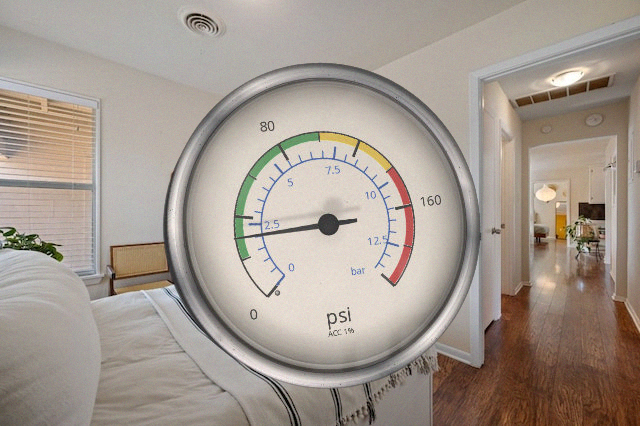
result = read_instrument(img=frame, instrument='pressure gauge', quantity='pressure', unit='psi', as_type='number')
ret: 30 psi
